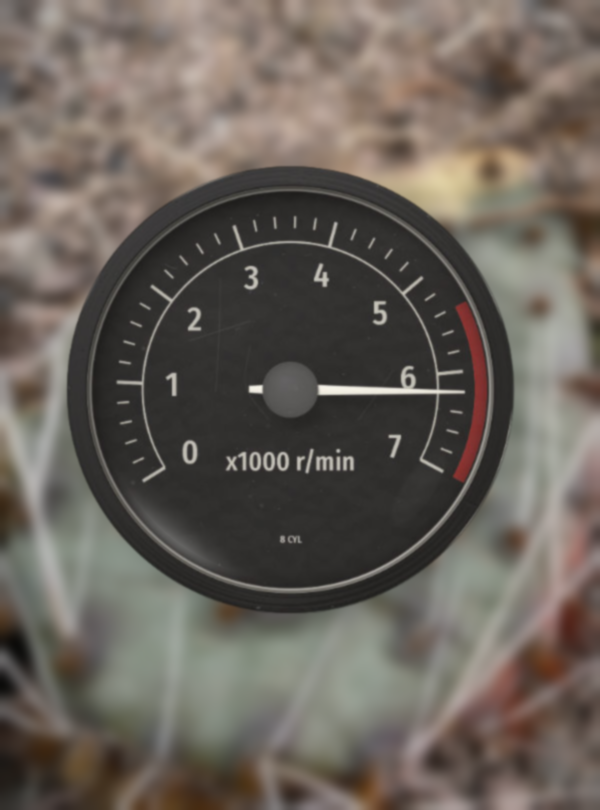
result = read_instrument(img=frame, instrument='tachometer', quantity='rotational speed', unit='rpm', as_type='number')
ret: 6200 rpm
